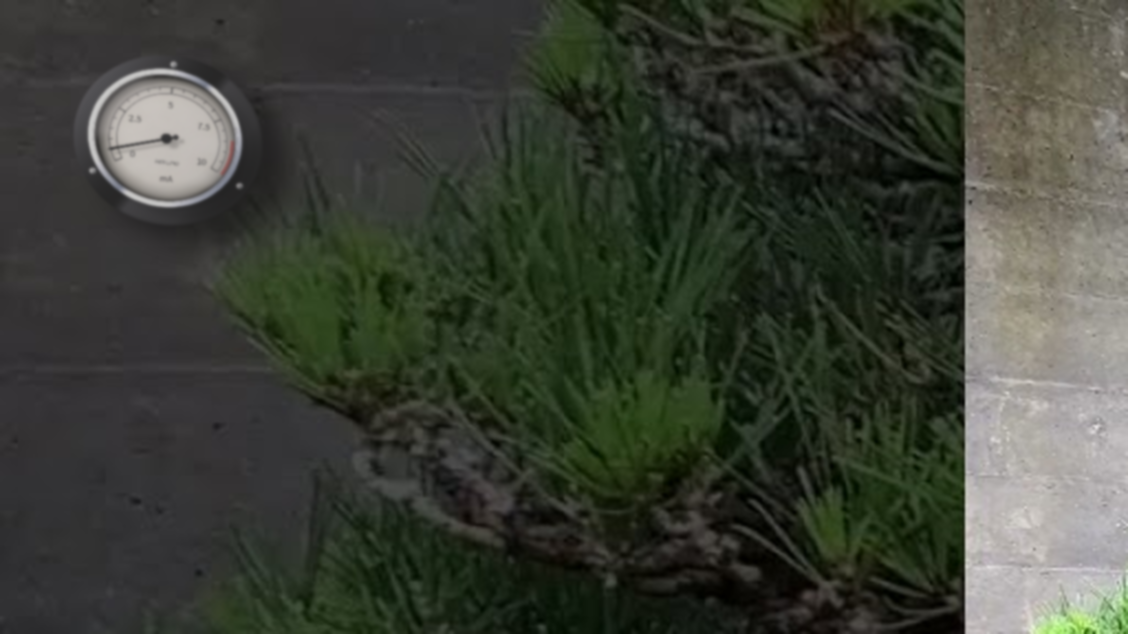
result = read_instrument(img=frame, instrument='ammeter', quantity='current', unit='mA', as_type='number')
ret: 0.5 mA
